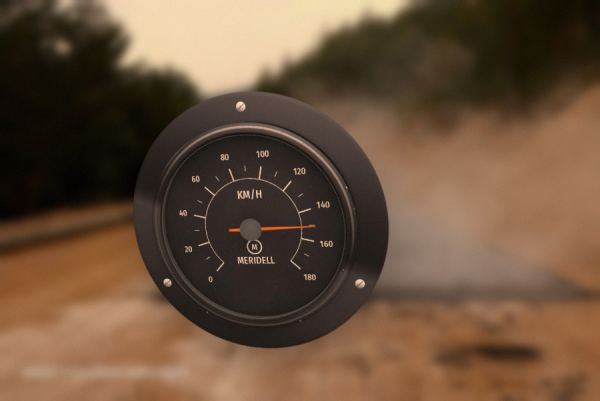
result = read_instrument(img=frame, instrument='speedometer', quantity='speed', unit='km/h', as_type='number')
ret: 150 km/h
